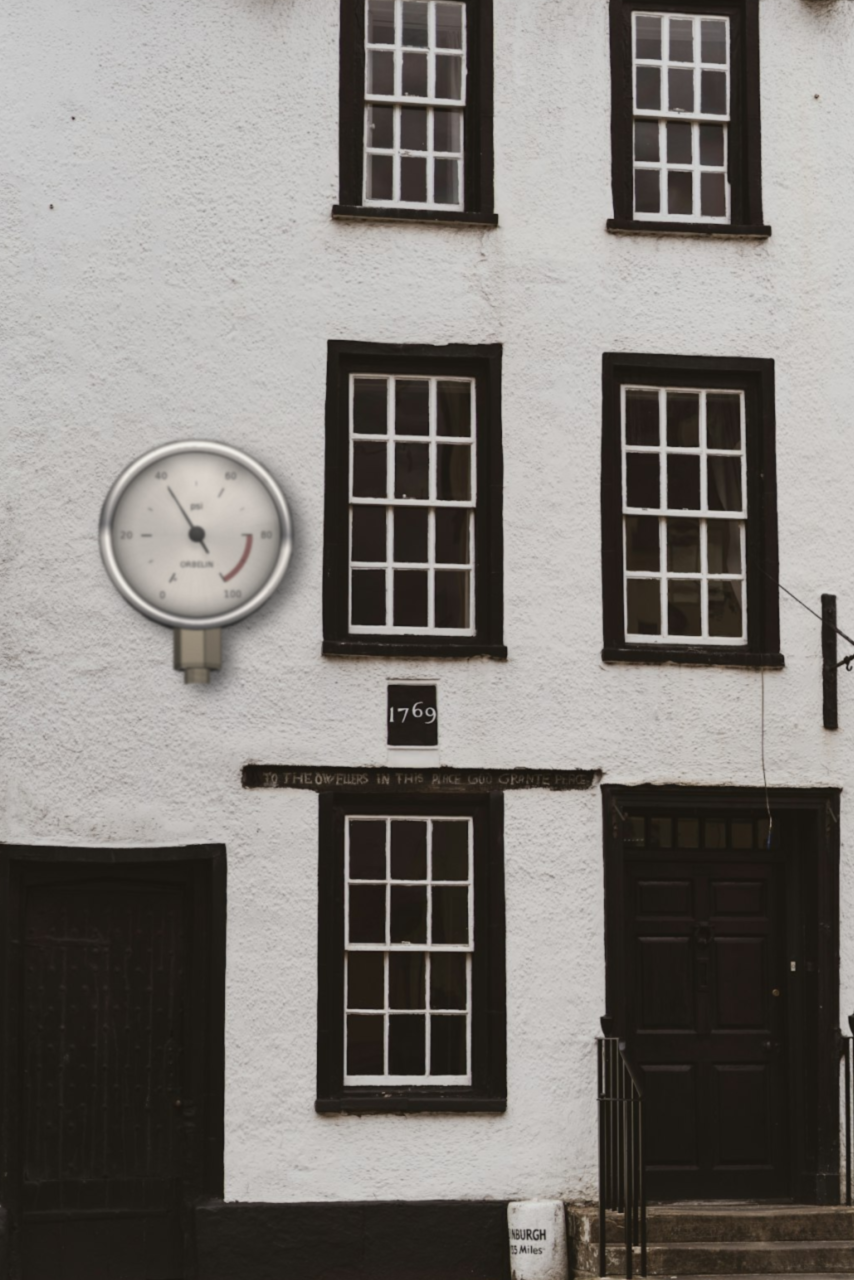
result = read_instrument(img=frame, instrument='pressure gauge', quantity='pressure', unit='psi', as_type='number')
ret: 40 psi
